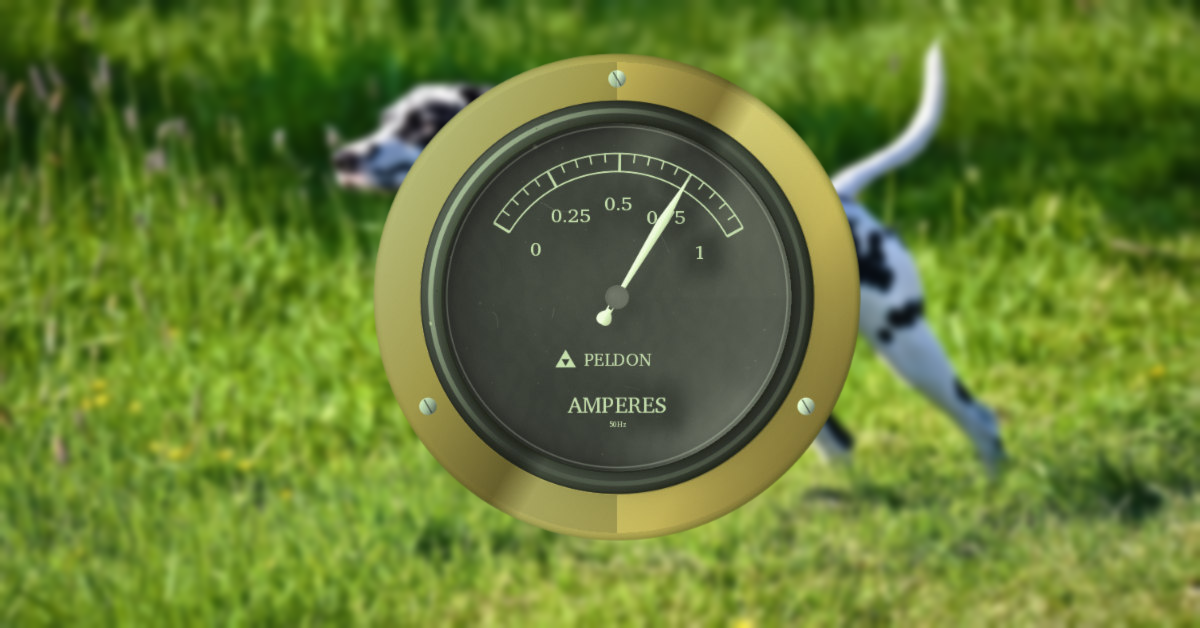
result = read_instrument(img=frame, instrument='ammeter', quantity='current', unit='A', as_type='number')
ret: 0.75 A
